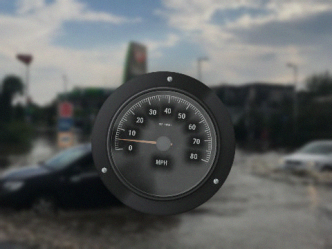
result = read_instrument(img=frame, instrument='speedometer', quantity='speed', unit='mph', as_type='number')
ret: 5 mph
